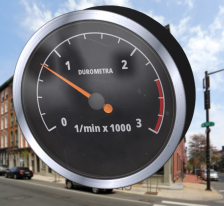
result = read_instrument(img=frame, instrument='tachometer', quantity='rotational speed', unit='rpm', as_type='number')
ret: 800 rpm
